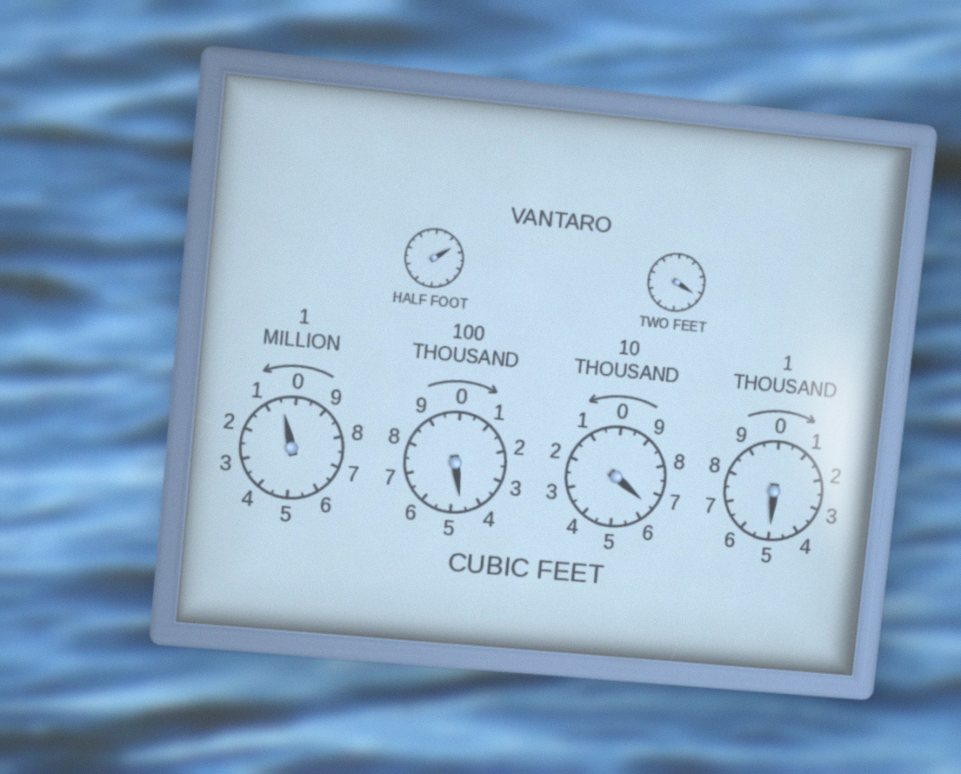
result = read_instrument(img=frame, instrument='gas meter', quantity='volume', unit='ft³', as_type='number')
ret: 46500 ft³
